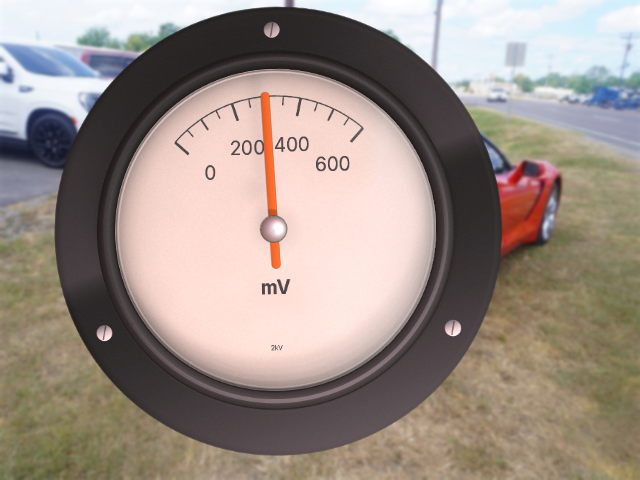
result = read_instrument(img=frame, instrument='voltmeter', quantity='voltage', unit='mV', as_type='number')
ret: 300 mV
